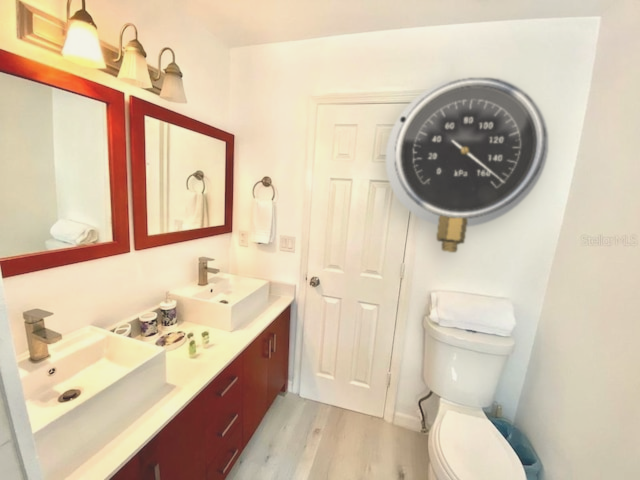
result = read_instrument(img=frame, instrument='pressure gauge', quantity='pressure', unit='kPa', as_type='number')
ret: 155 kPa
